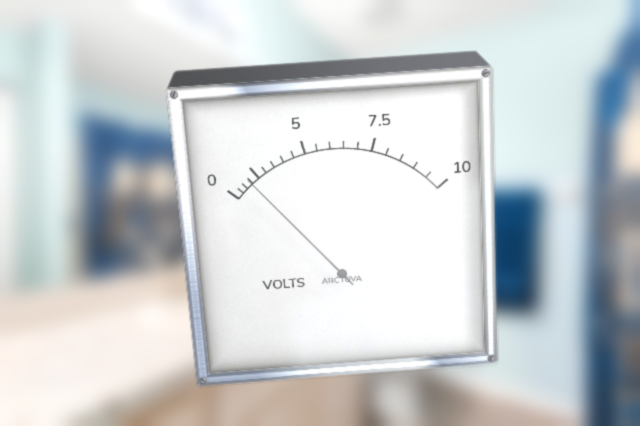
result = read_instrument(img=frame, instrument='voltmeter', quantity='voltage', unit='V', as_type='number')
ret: 2 V
